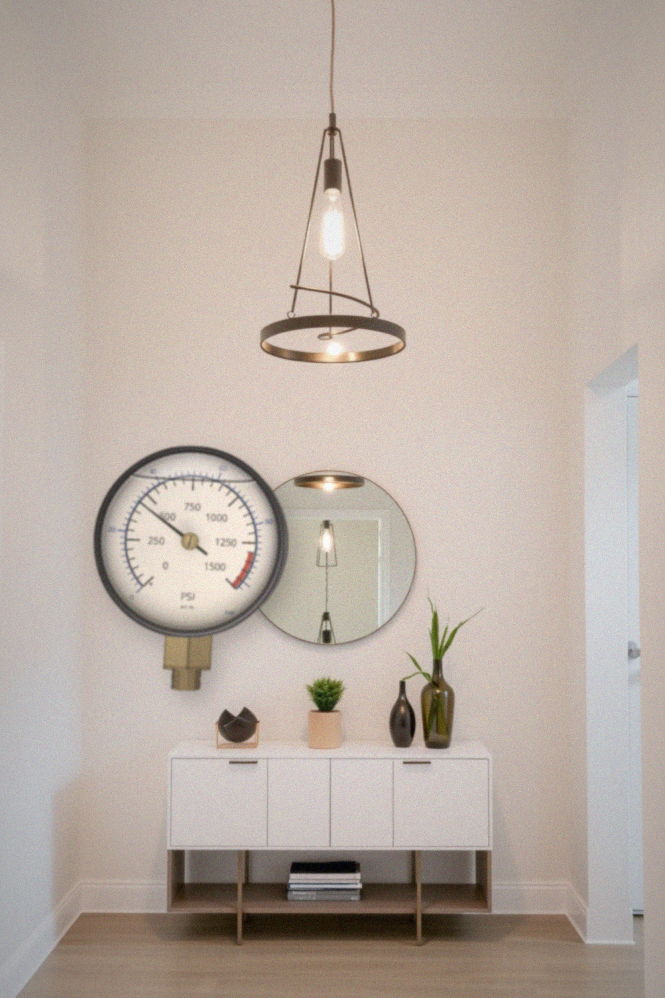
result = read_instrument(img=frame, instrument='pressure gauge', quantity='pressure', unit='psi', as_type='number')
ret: 450 psi
